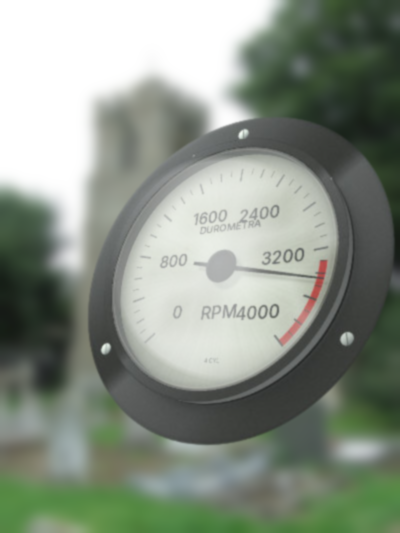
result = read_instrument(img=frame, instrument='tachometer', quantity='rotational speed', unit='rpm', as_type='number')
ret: 3450 rpm
